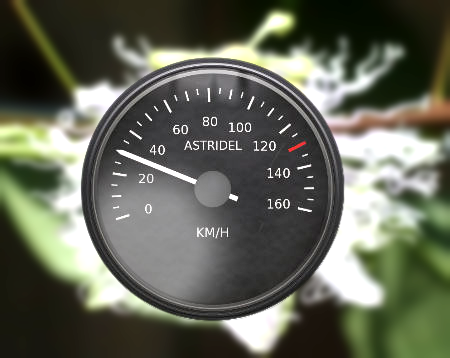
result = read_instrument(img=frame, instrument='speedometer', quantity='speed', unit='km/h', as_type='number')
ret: 30 km/h
